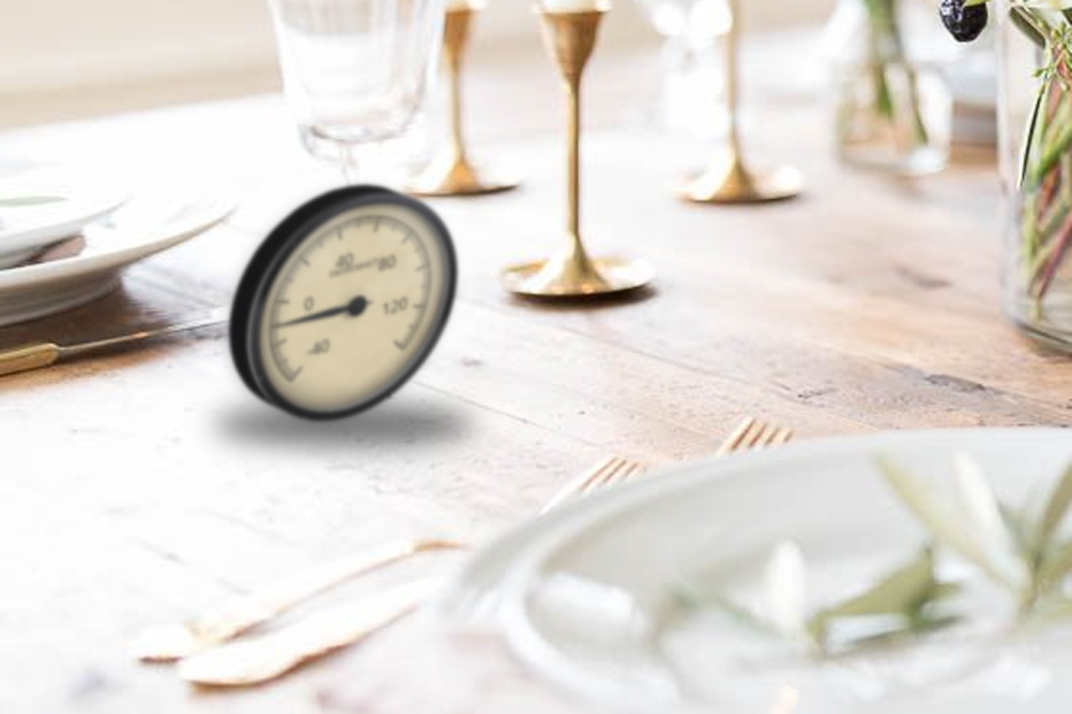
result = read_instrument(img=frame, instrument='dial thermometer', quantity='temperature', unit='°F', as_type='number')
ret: -10 °F
